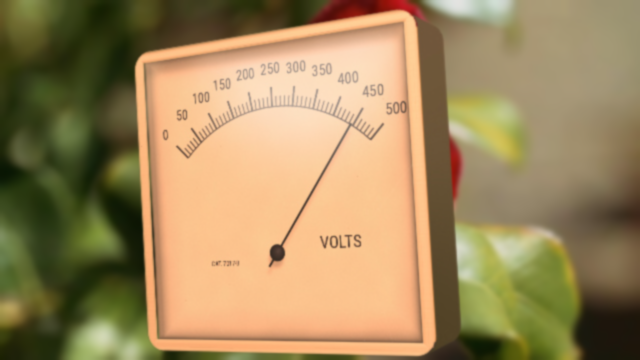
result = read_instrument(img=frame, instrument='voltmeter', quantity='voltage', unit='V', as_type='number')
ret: 450 V
